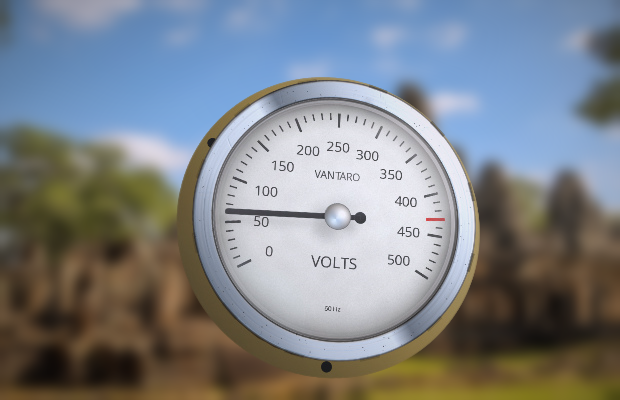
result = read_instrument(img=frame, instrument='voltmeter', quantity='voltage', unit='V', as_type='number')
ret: 60 V
